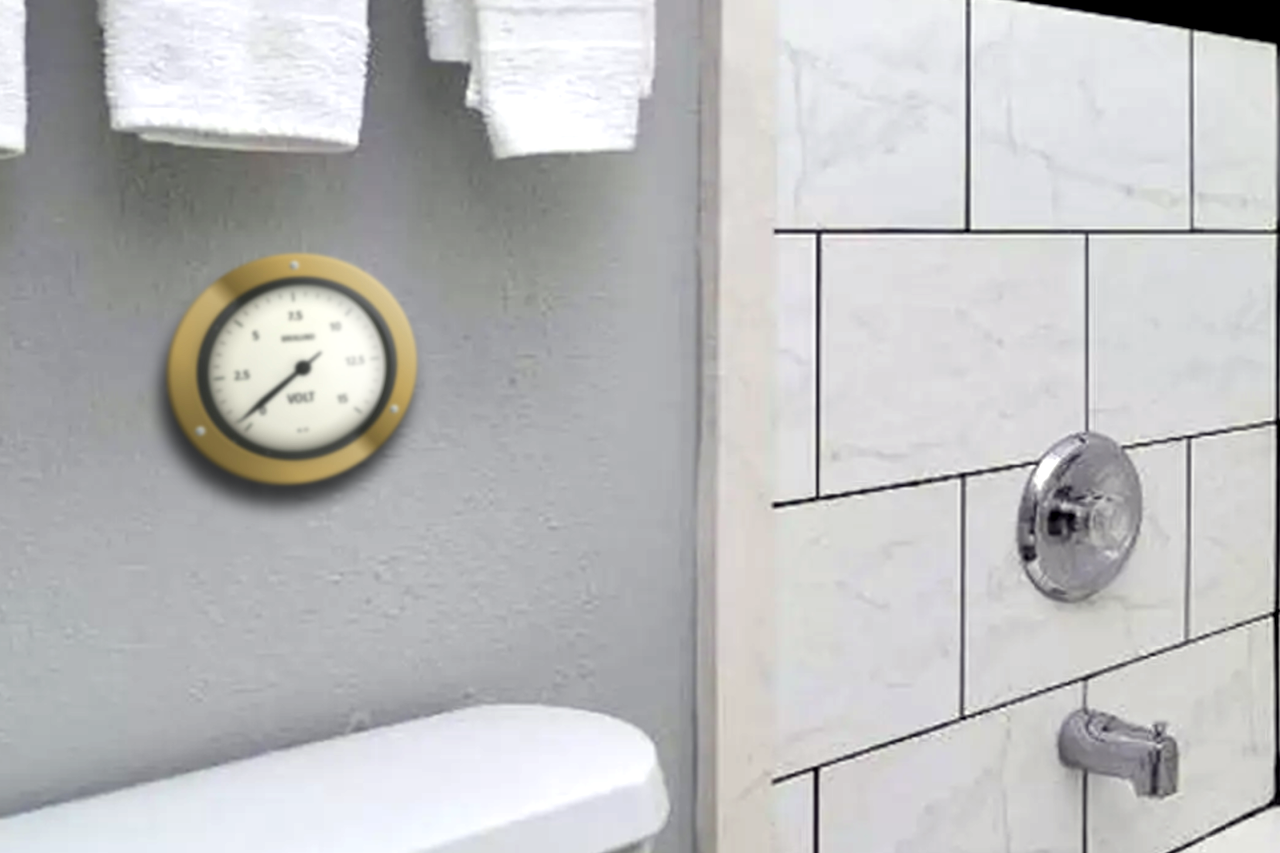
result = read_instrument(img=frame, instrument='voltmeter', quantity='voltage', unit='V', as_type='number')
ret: 0.5 V
